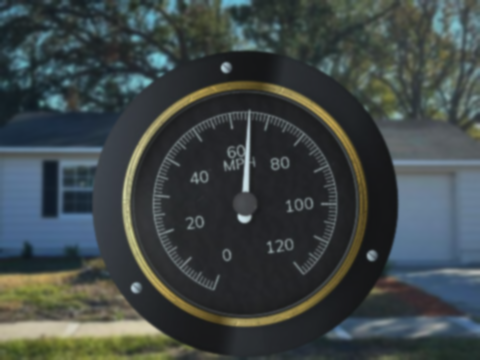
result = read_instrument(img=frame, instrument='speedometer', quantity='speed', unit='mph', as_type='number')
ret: 65 mph
